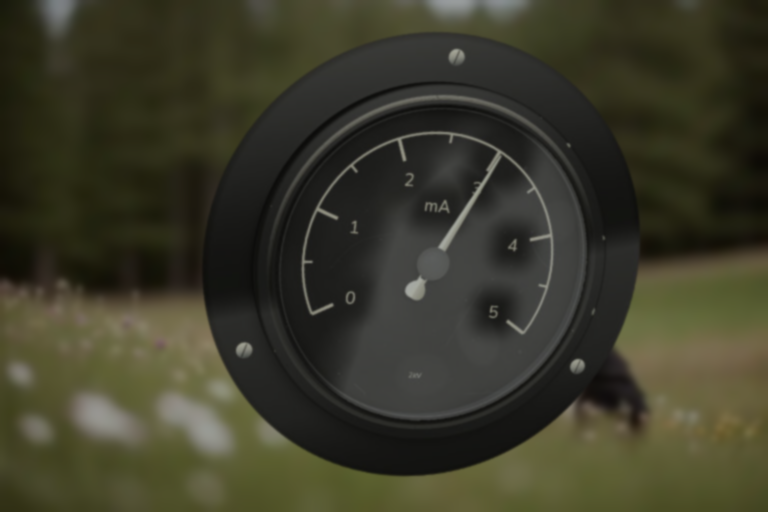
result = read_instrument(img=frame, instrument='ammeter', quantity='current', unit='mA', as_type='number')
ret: 3 mA
